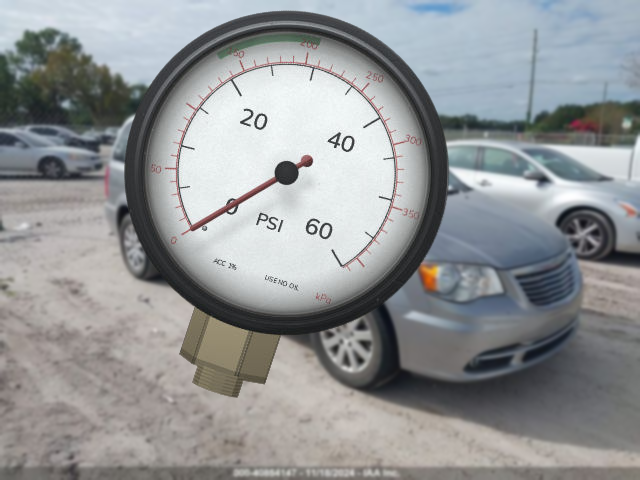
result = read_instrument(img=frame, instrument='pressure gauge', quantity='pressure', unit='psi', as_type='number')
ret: 0 psi
